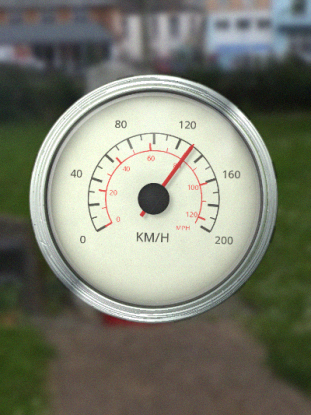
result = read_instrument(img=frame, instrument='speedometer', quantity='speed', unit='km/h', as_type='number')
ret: 130 km/h
